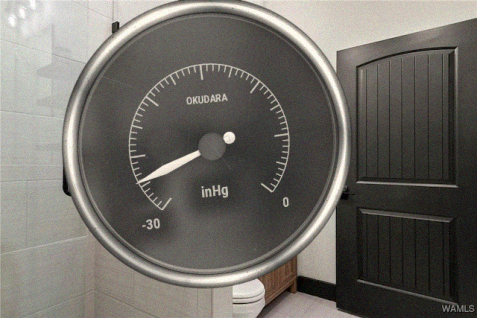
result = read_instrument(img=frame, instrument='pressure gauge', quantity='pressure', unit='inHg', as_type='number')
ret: -27 inHg
